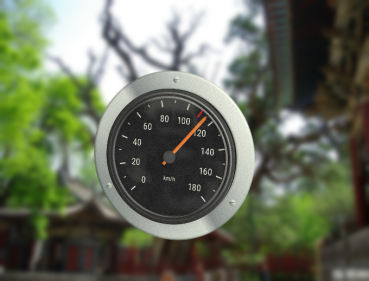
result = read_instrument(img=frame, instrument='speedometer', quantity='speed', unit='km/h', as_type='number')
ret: 115 km/h
